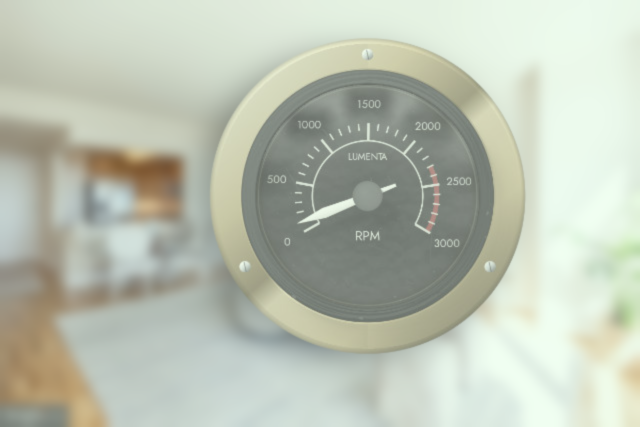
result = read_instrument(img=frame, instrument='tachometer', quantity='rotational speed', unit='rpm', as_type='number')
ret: 100 rpm
